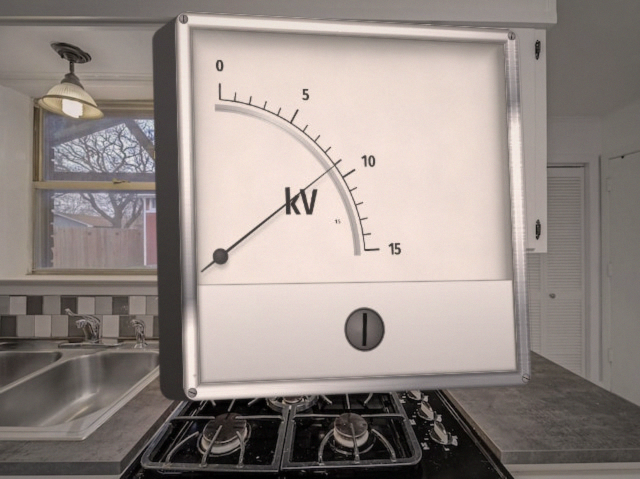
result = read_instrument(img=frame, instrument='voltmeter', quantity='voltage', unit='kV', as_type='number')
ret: 9 kV
